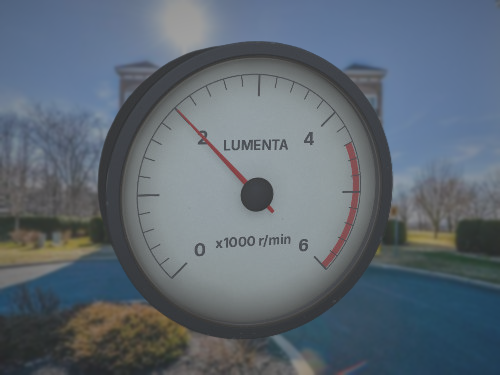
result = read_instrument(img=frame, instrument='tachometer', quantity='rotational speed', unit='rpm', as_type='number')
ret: 2000 rpm
